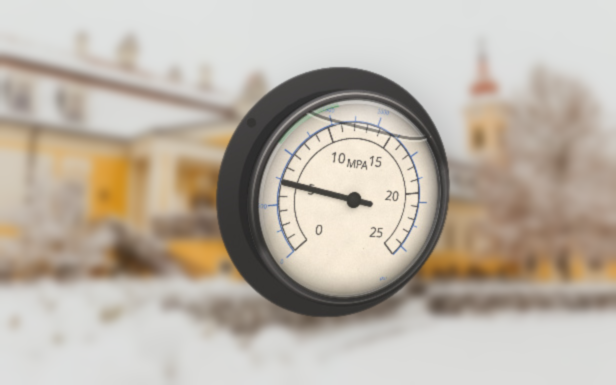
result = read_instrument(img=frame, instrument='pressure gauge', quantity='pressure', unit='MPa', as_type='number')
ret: 5 MPa
